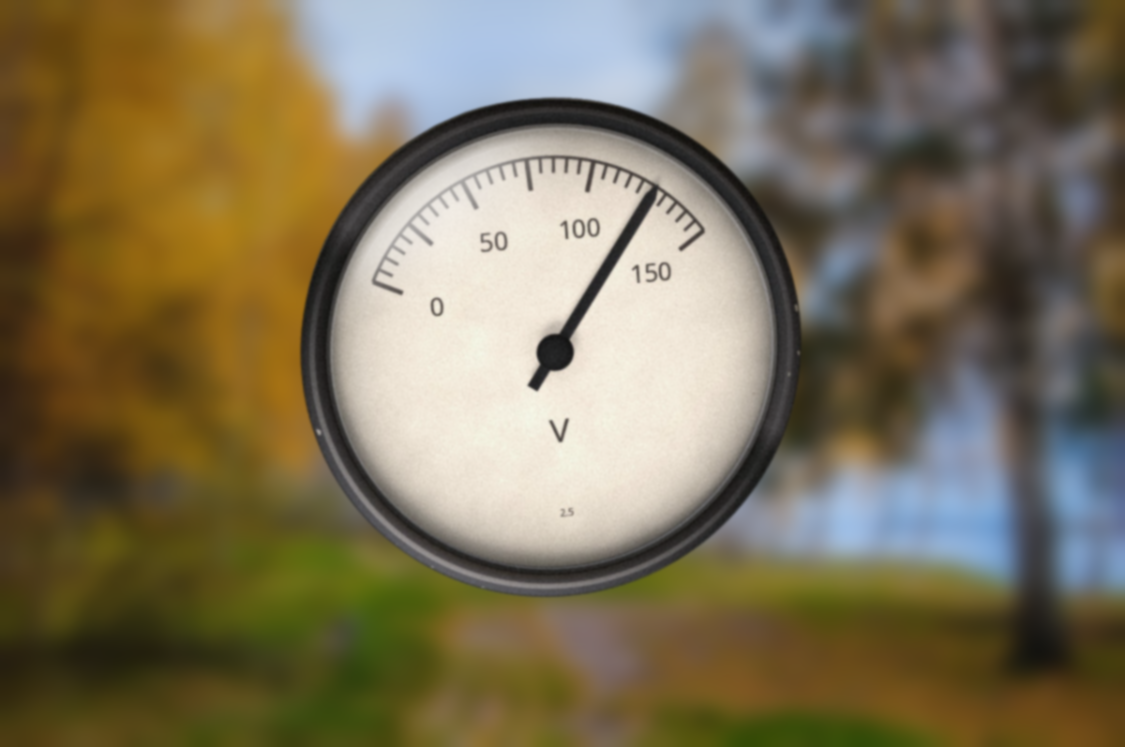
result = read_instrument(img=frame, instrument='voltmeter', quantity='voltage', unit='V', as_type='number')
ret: 125 V
